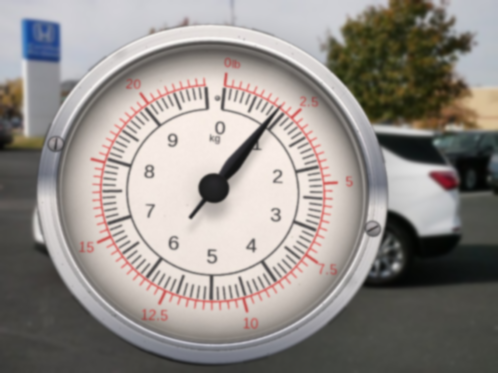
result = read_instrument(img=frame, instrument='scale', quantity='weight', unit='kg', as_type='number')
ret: 0.9 kg
